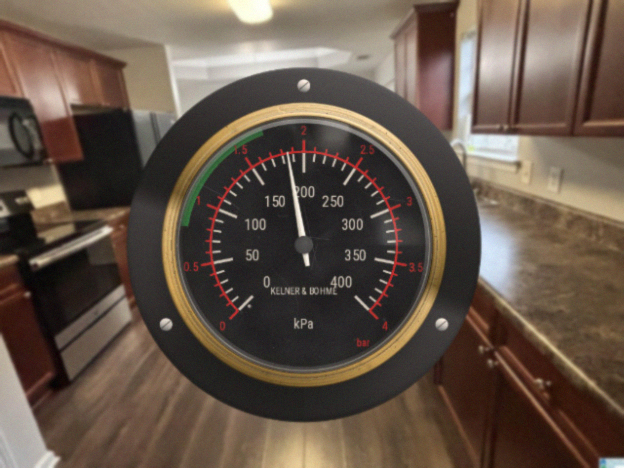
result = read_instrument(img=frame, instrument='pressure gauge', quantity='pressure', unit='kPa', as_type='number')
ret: 185 kPa
